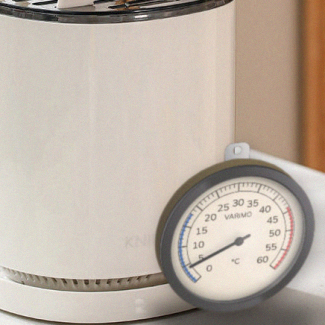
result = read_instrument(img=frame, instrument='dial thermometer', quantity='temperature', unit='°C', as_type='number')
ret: 5 °C
